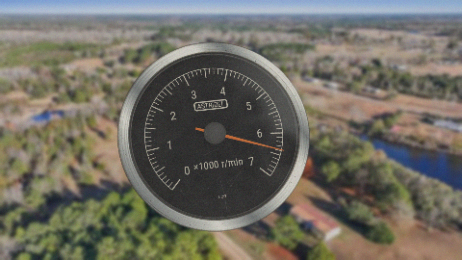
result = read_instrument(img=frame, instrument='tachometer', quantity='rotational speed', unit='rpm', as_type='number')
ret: 6400 rpm
